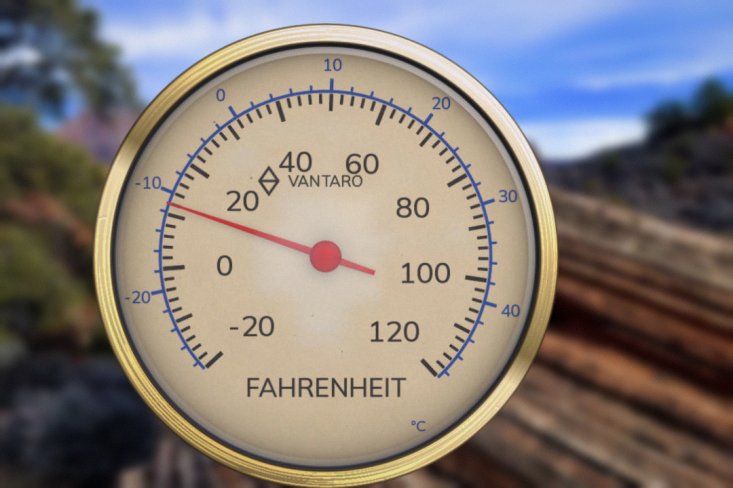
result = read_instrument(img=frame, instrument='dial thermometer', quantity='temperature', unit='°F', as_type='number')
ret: 12 °F
